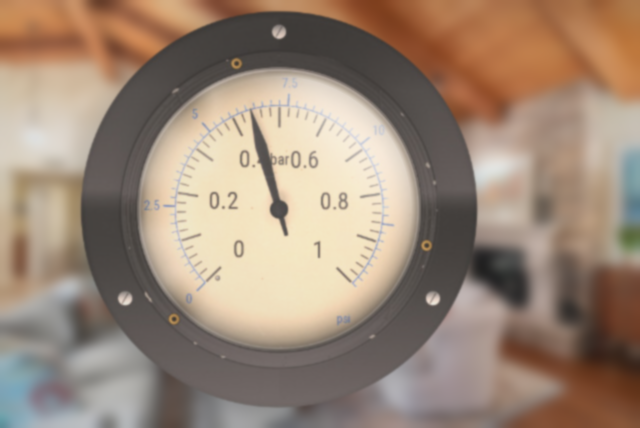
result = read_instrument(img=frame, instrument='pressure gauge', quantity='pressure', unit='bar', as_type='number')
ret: 0.44 bar
